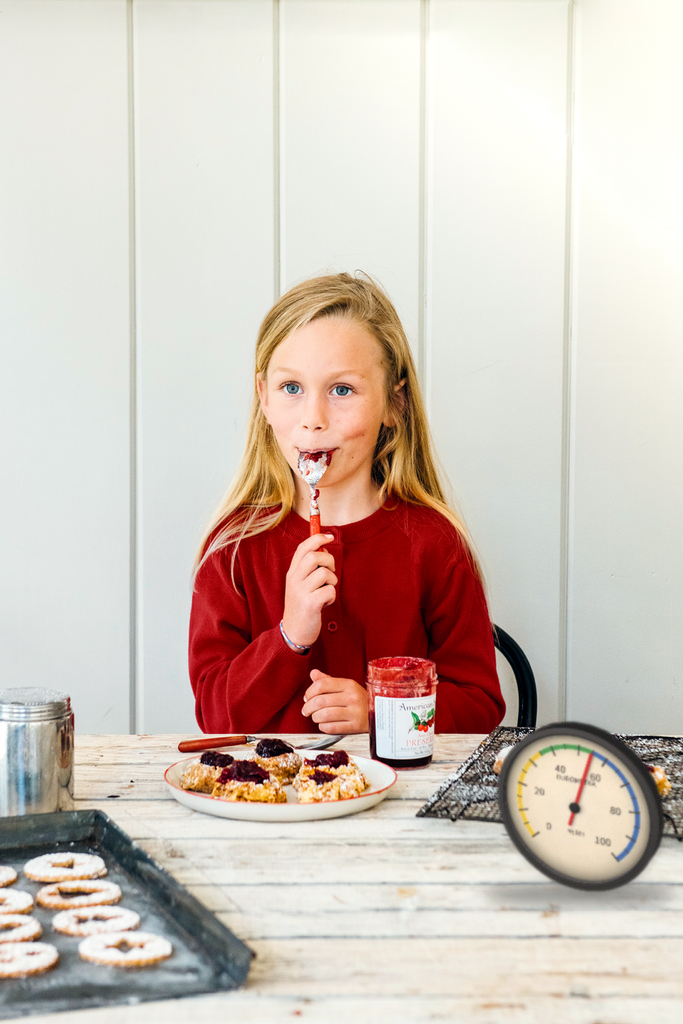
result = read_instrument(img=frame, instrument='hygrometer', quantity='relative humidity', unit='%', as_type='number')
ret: 55 %
